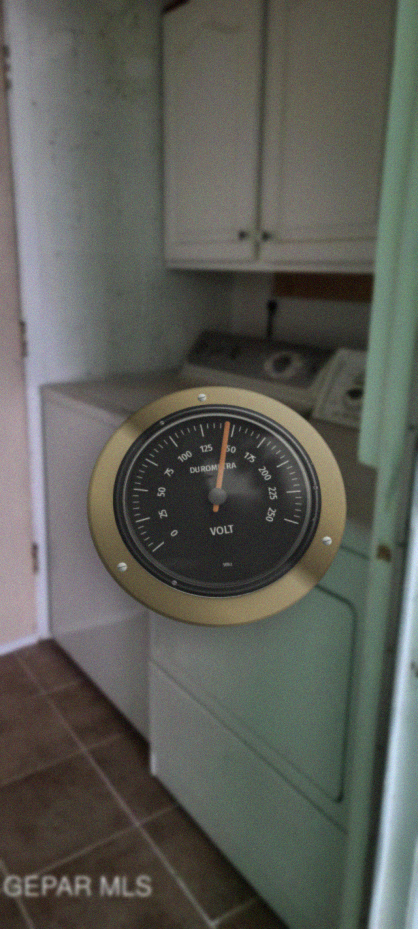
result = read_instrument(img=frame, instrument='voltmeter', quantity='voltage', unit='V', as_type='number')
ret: 145 V
